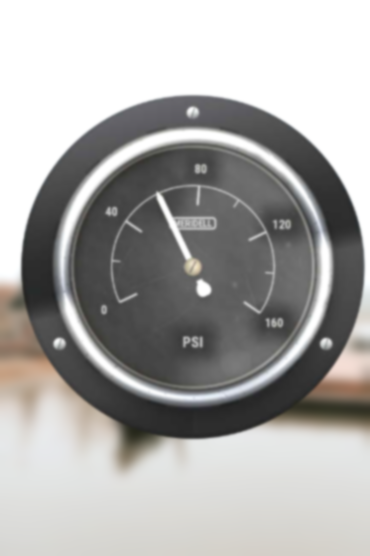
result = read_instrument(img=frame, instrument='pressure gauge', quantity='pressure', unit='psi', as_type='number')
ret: 60 psi
